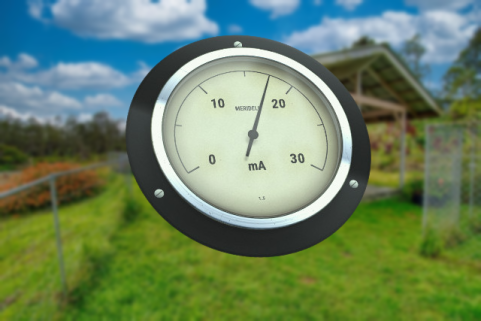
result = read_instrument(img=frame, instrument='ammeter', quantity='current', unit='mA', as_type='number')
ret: 17.5 mA
